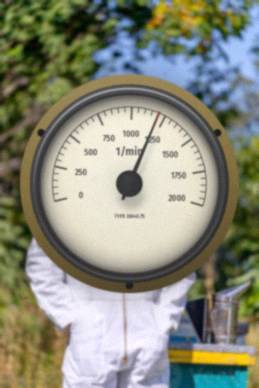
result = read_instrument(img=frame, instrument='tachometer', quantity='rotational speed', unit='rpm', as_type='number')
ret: 1200 rpm
